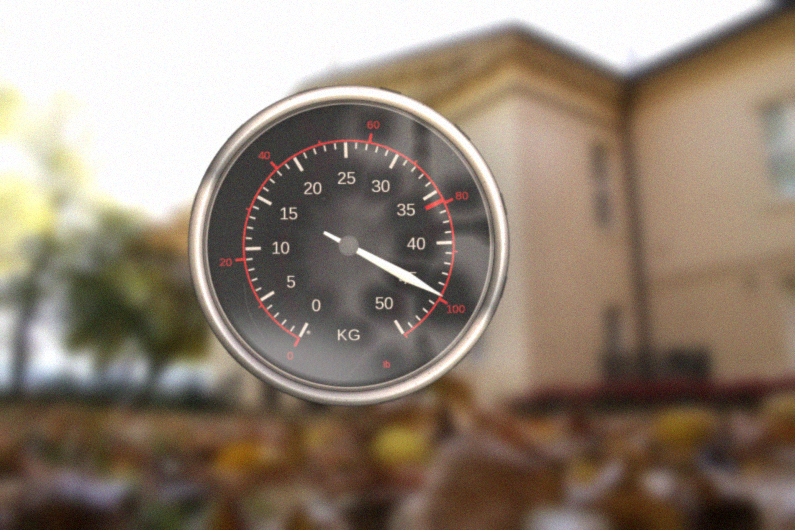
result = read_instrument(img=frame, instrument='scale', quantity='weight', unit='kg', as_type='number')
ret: 45 kg
